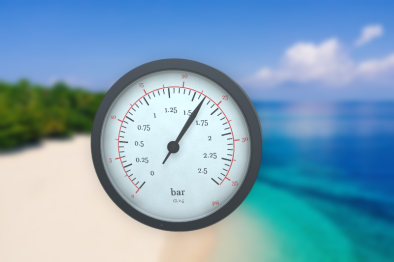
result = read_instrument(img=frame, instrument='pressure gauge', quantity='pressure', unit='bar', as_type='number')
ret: 1.6 bar
